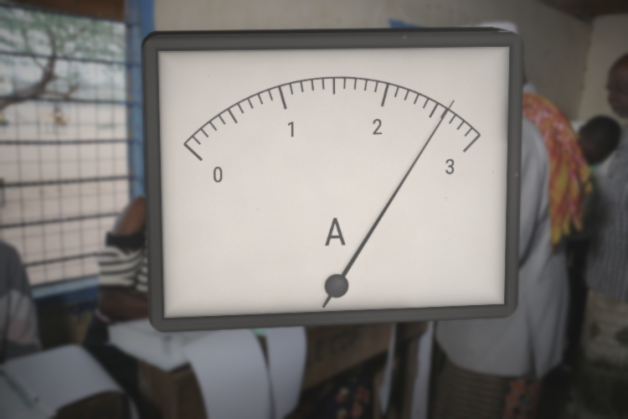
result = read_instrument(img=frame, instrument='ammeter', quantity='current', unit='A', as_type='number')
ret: 2.6 A
